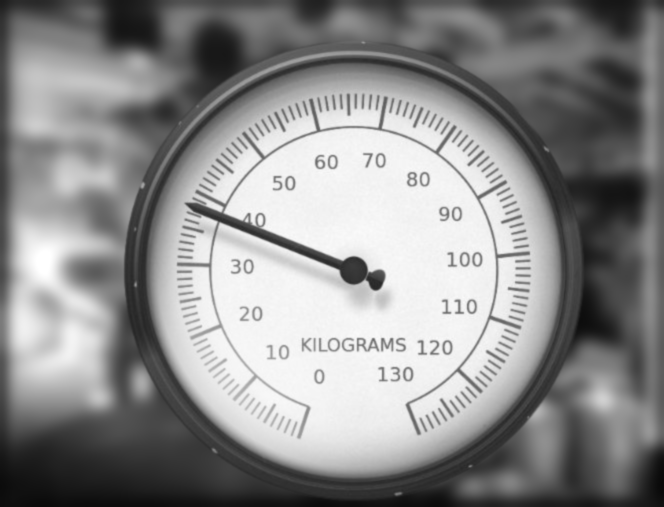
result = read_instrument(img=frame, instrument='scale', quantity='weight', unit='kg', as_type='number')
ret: 38 kg
